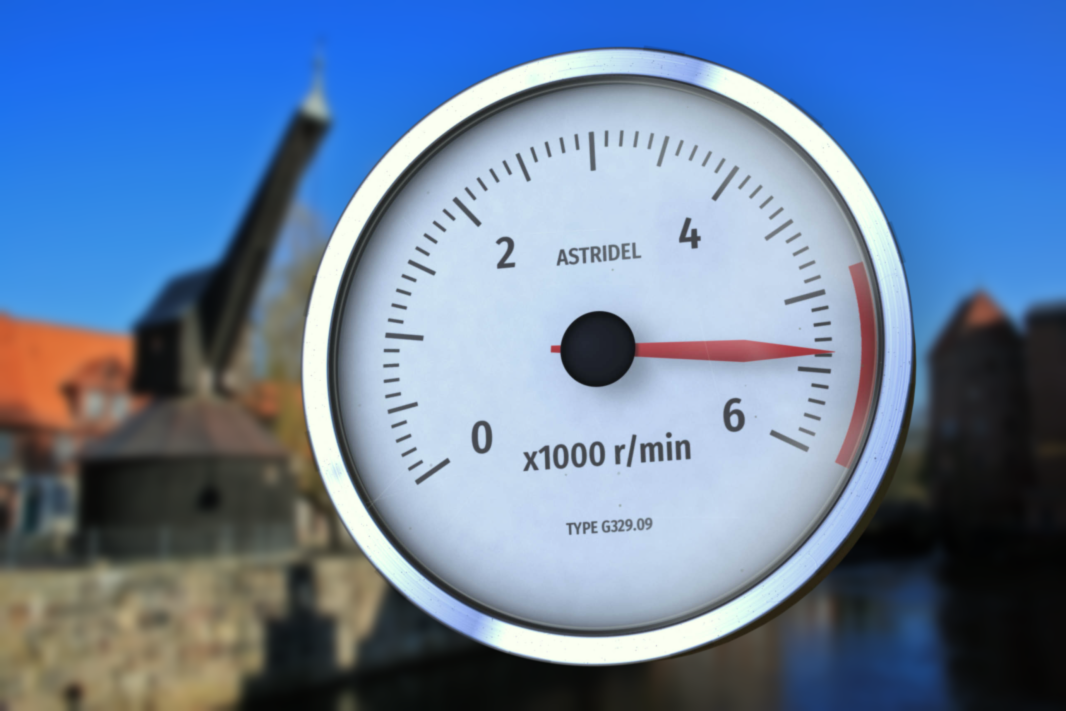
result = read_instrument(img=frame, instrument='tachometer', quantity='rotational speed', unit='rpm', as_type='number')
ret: 5400 rpm
